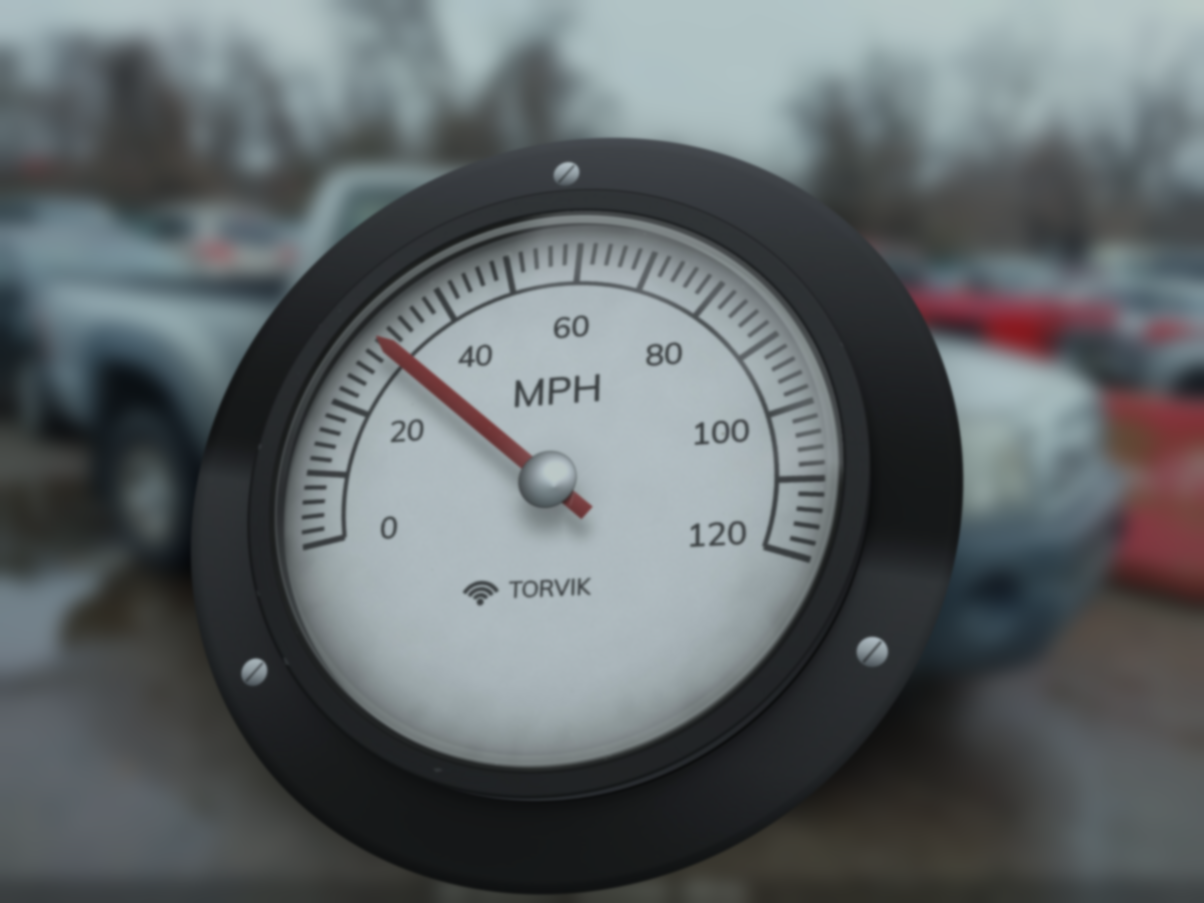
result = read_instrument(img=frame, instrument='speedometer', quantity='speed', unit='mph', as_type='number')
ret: 30 mph
